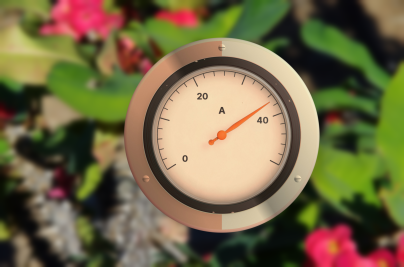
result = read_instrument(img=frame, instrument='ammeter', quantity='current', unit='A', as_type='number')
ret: 37 A
